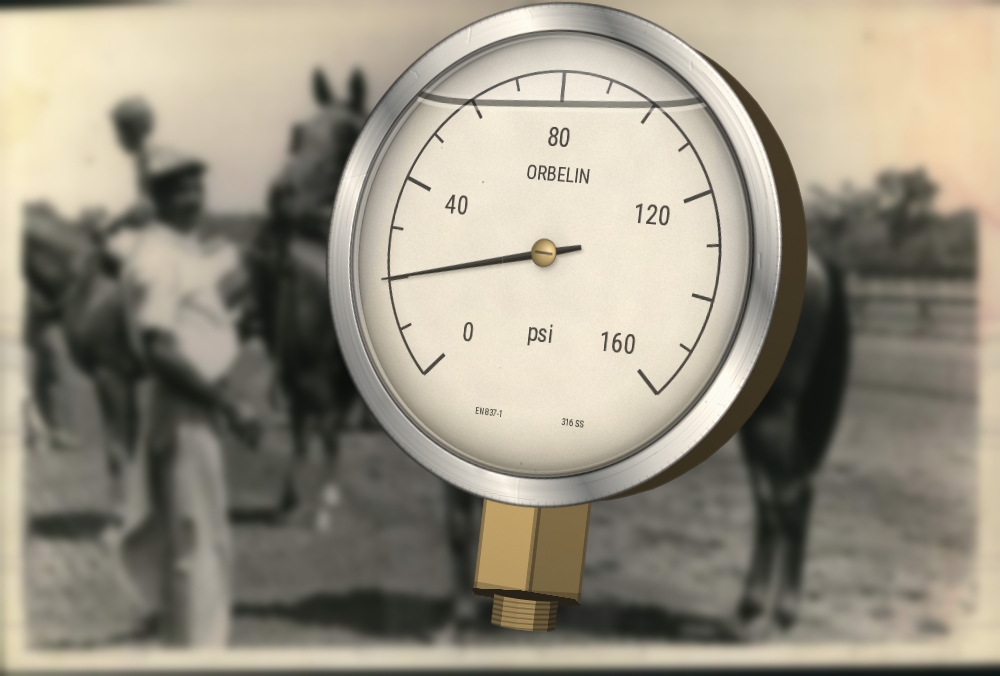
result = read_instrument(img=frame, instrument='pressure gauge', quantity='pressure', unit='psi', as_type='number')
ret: 20 psi
